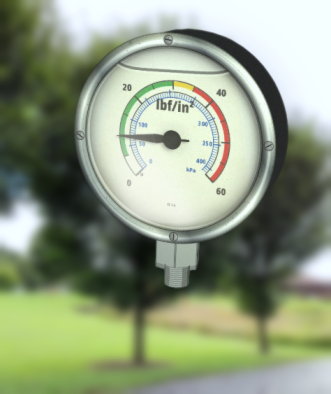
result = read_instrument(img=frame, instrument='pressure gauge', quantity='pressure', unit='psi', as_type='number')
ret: 10 psi
